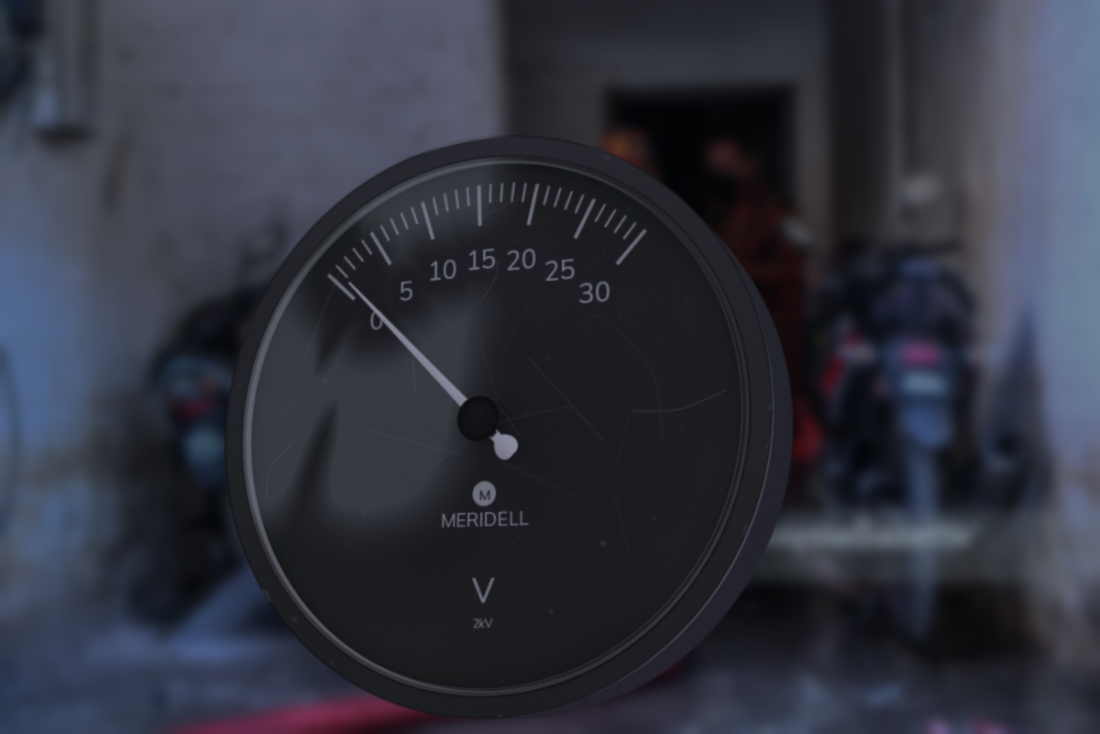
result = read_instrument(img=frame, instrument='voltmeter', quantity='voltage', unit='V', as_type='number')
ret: 1 V
